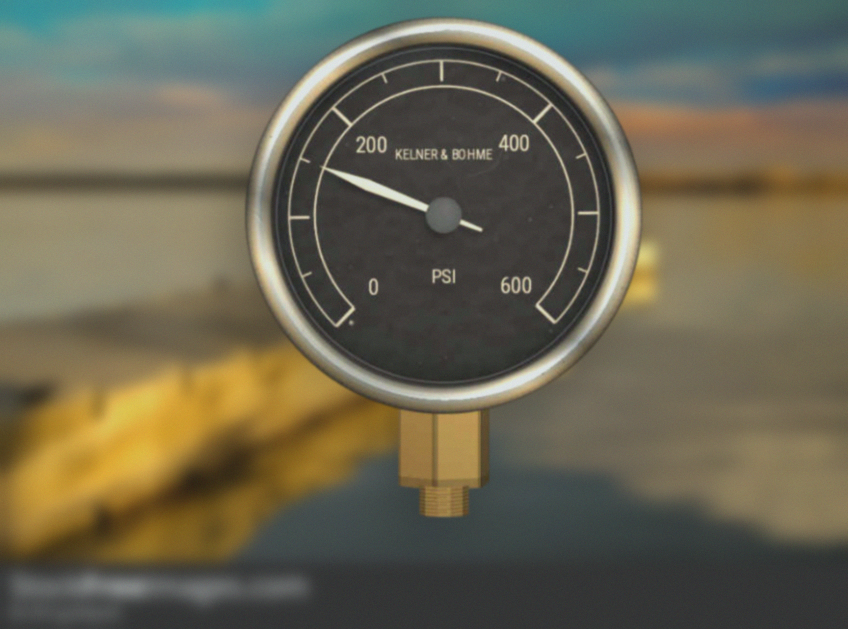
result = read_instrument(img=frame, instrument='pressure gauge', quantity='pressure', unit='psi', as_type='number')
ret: 150 psi
